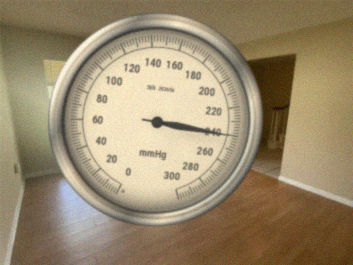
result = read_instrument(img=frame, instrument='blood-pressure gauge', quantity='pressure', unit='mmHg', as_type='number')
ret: 240 mmHg
